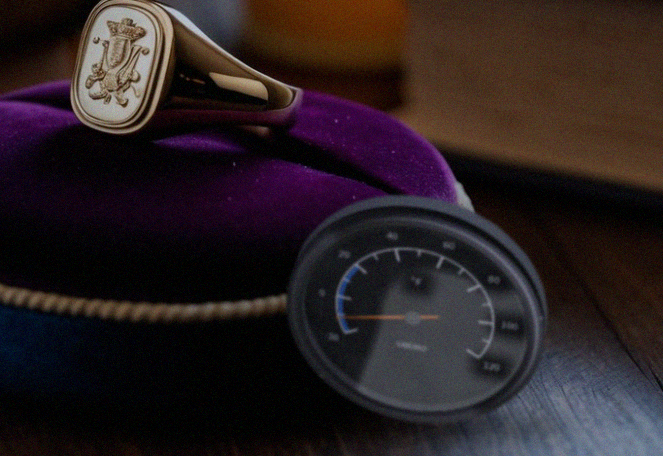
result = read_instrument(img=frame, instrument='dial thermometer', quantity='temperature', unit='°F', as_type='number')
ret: -10 °F
